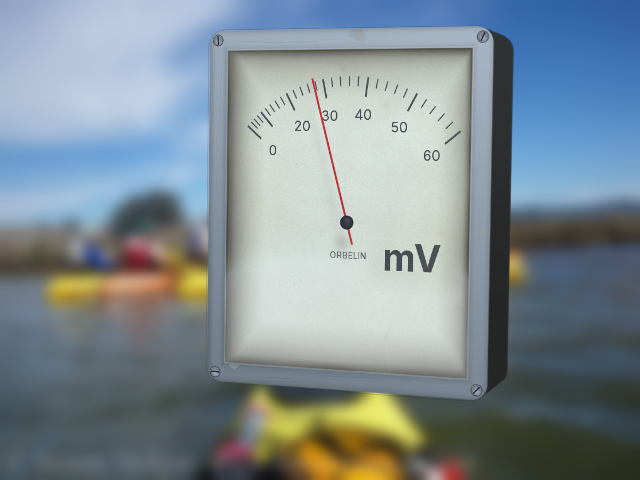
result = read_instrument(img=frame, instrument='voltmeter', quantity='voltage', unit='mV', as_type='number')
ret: 28 mV
